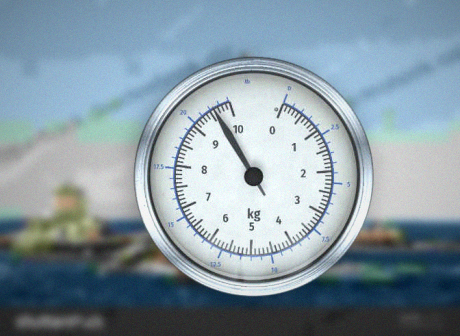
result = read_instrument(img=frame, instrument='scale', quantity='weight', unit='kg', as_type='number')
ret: 9.6 kg
